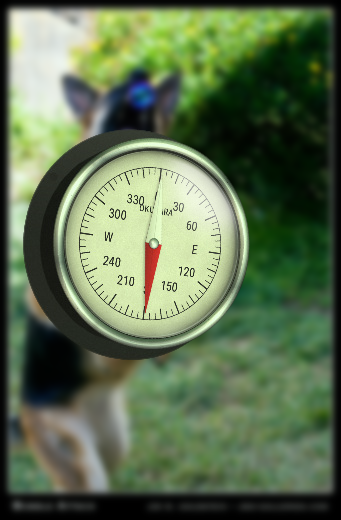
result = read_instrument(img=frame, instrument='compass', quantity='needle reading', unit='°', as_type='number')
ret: 180 °
